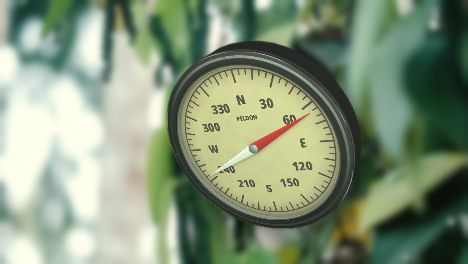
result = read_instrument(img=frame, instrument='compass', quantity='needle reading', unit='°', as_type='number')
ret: 65 °
